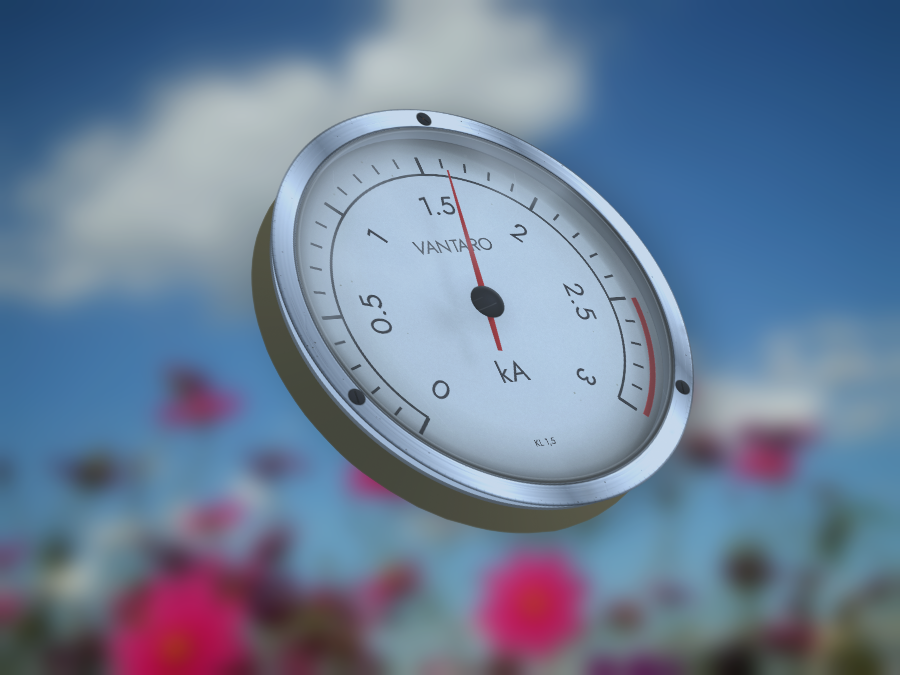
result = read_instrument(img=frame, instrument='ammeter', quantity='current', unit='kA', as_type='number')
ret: 1.6 kA
